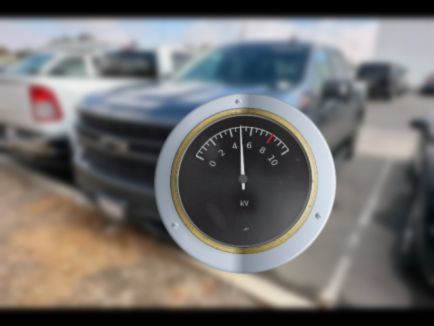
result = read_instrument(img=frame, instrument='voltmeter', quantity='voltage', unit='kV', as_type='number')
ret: 5 kV
